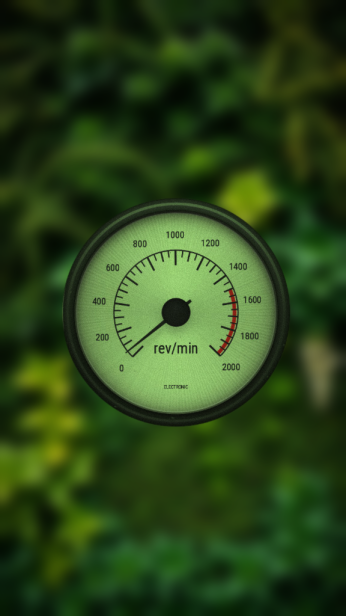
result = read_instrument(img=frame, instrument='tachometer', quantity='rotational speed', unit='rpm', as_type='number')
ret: 50 rpm
